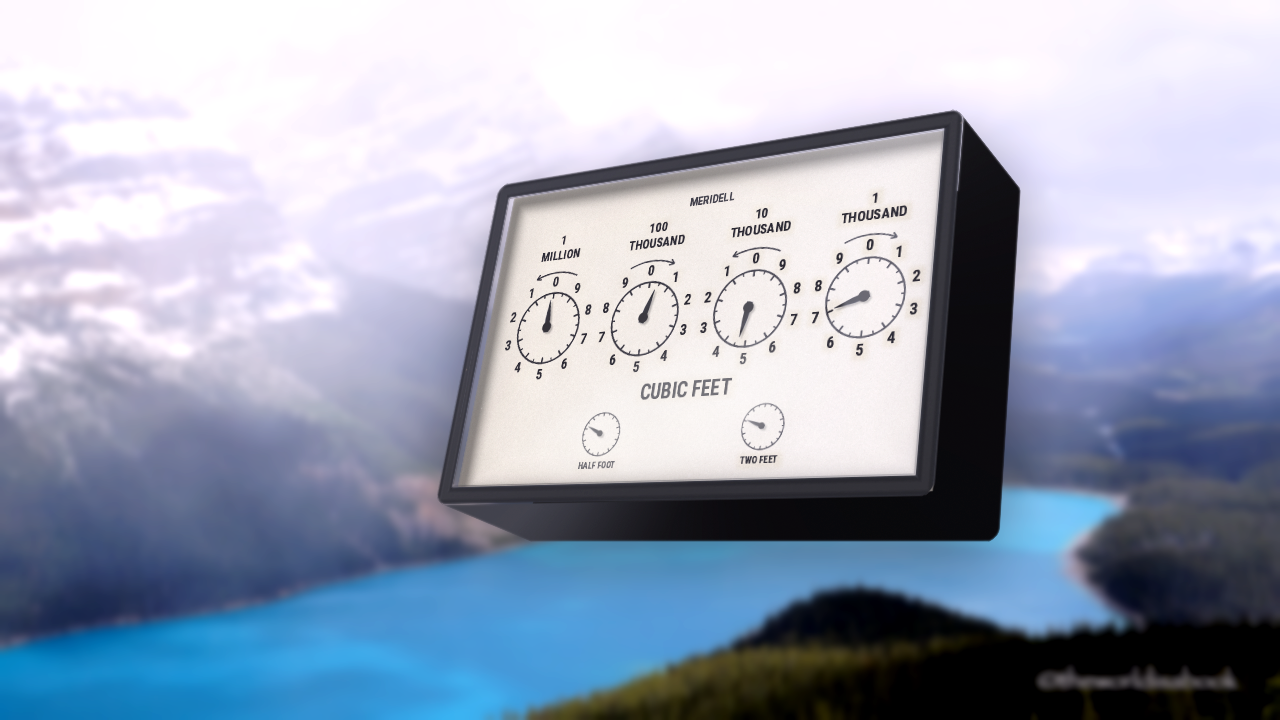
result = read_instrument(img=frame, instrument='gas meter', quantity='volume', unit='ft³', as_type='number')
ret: 4700 ft³
